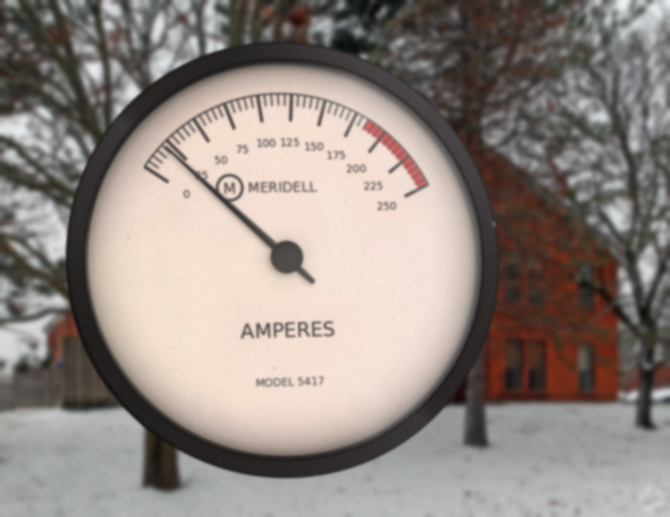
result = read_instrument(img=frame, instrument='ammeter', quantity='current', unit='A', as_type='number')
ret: 20 A
